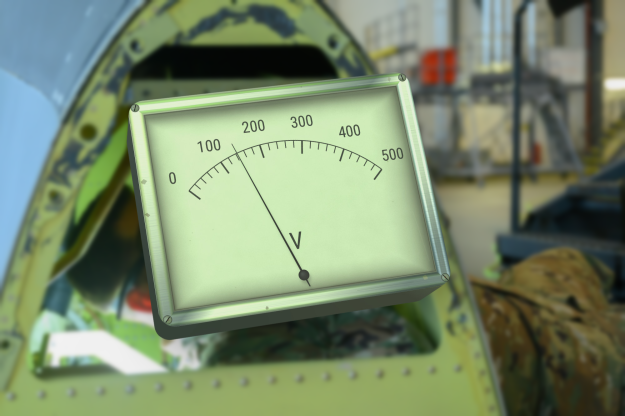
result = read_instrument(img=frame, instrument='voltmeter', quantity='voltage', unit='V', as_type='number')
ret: 140 V
